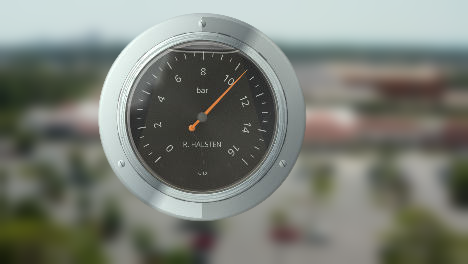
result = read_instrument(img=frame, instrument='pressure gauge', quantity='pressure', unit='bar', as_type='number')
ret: 10.5 bar
